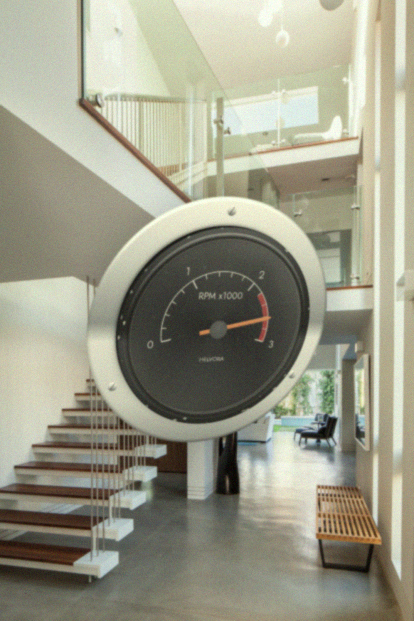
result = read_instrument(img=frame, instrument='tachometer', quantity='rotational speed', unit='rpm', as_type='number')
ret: 2600 rpm
